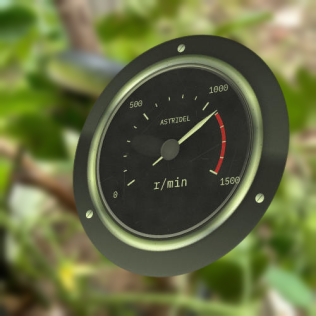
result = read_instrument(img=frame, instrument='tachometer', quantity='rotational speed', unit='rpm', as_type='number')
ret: 1100 rpm
